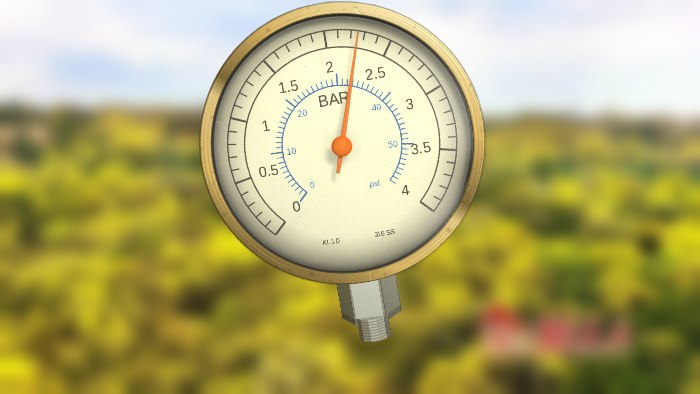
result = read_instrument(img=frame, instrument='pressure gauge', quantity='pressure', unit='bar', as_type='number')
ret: 2.25 bar
